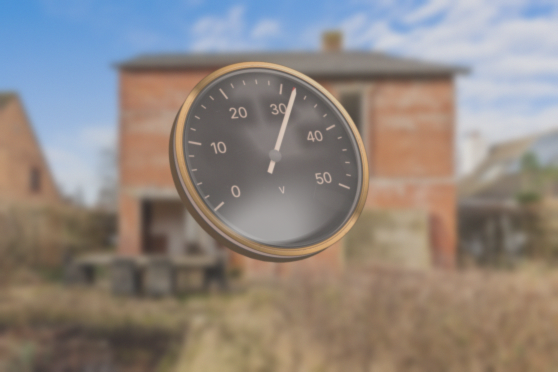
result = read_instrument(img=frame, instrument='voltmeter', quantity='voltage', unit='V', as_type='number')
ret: 32 V
